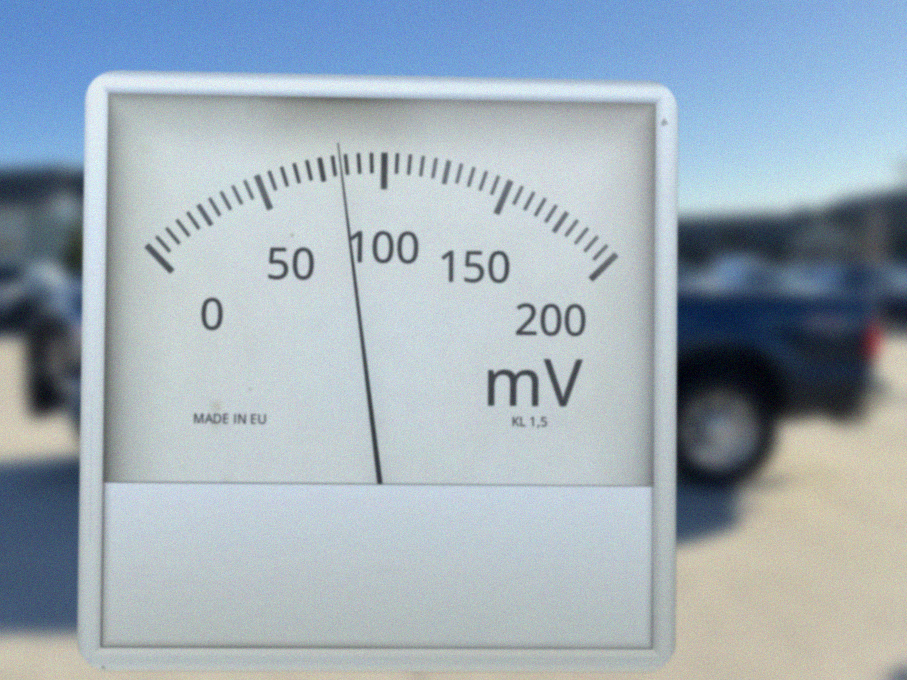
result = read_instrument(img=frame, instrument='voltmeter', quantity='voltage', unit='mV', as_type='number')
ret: 82.5 mV
